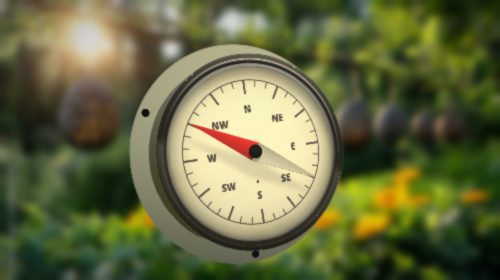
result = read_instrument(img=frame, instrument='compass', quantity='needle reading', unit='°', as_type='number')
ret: 300 °
